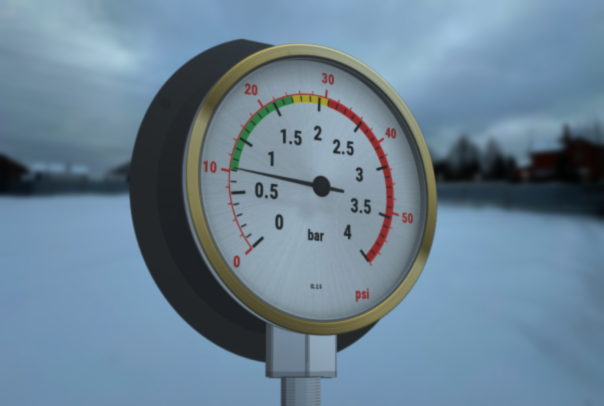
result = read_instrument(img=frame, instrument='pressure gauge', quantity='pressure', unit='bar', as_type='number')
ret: 0.7 bar
